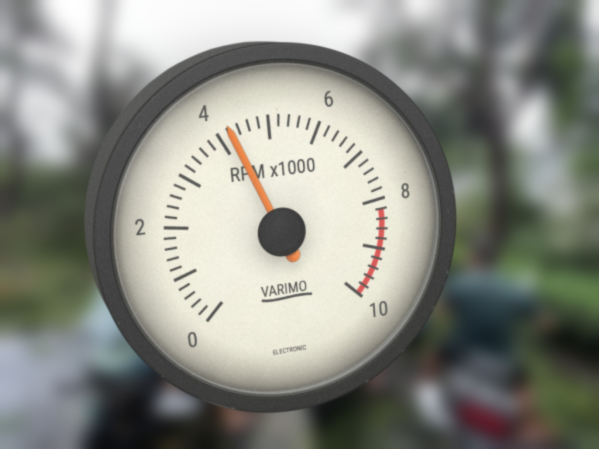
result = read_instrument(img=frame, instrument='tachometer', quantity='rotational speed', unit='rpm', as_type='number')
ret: 4200 rpm
